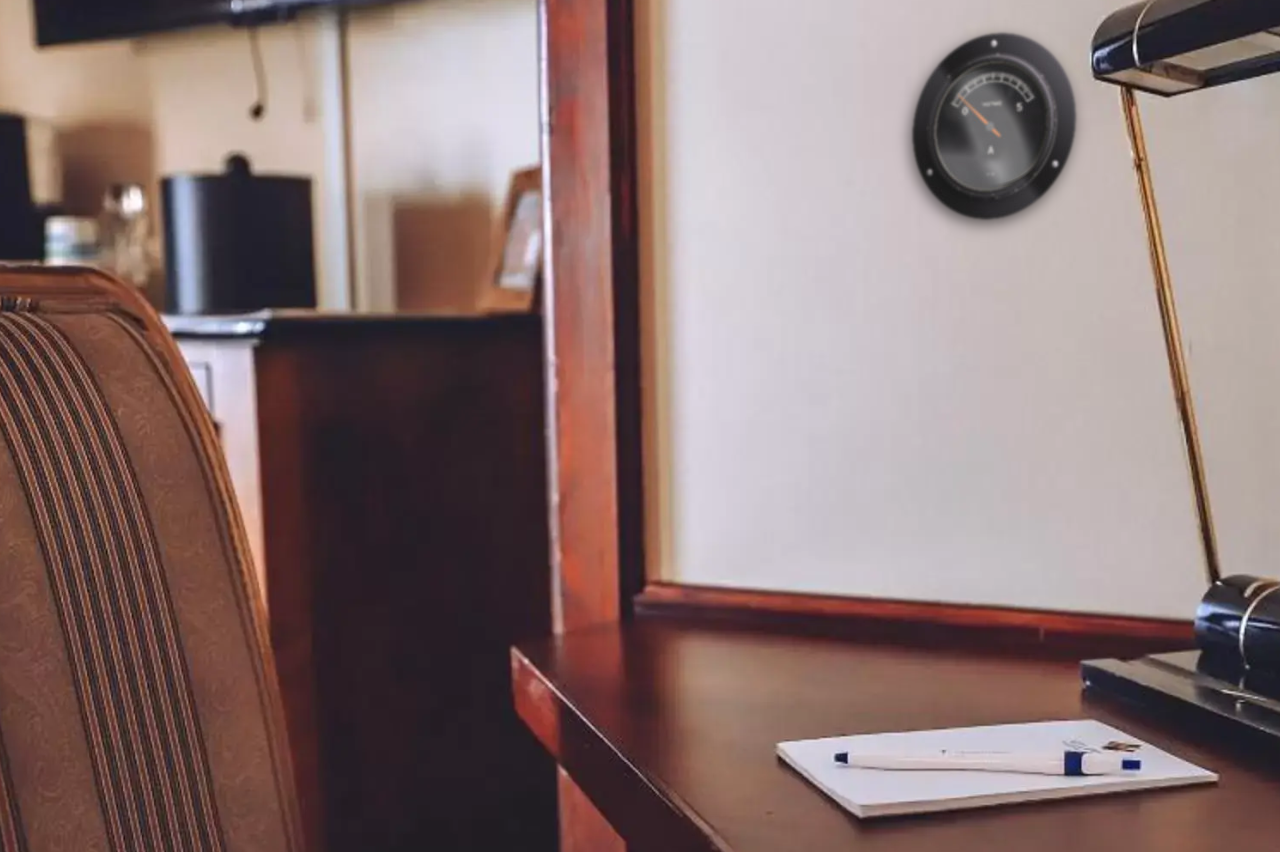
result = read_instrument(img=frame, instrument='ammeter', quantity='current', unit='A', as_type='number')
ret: 0.5 A
